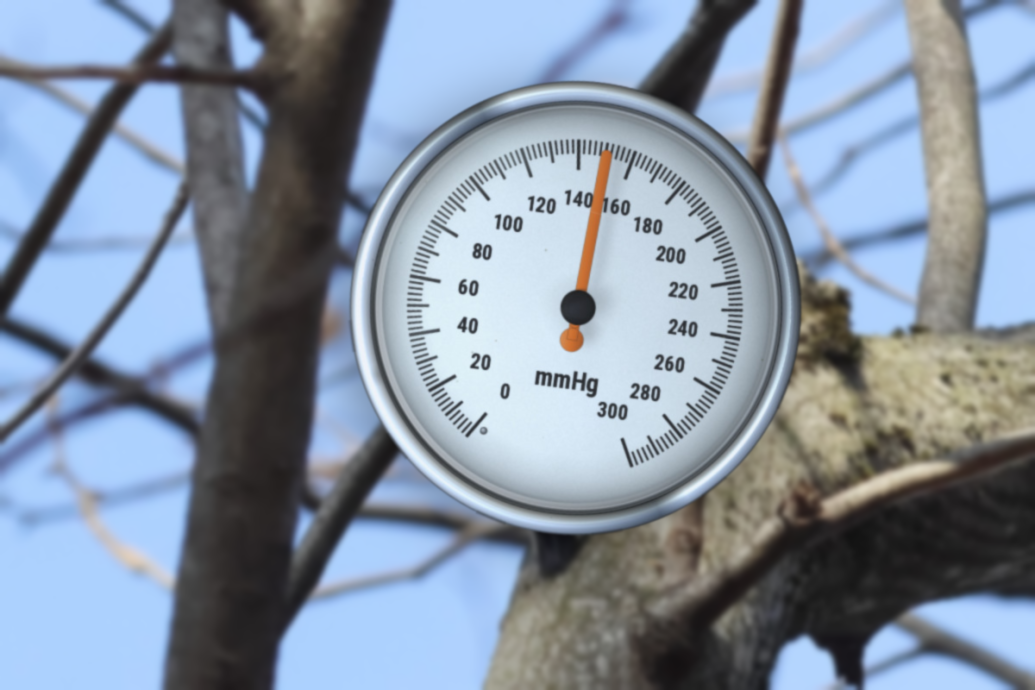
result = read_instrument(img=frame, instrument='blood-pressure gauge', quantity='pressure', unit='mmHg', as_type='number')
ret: 150 mmHg
